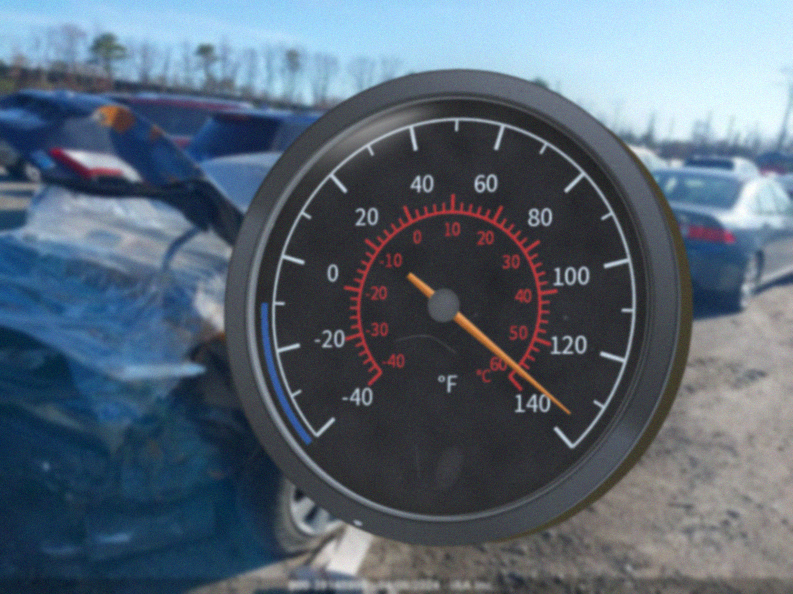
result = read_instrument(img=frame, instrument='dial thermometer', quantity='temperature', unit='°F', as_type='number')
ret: 135 °F
